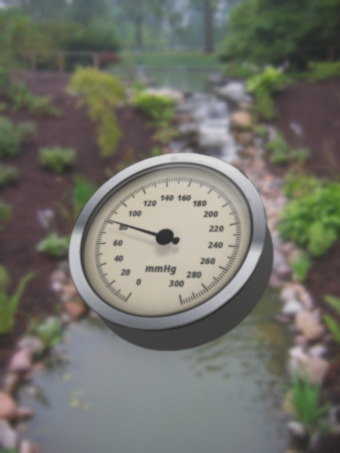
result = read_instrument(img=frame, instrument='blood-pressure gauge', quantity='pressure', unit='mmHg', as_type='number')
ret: 80 mmHg
